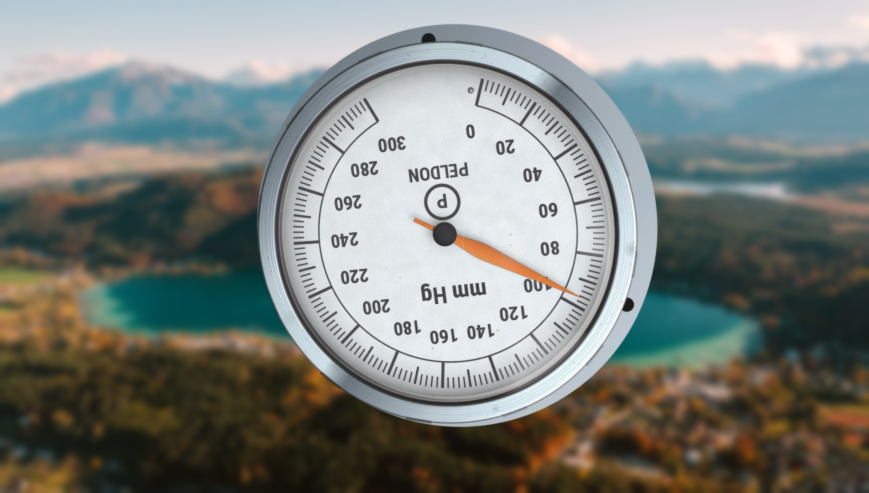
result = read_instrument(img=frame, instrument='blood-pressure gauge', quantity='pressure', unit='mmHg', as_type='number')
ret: 96 mmHg
